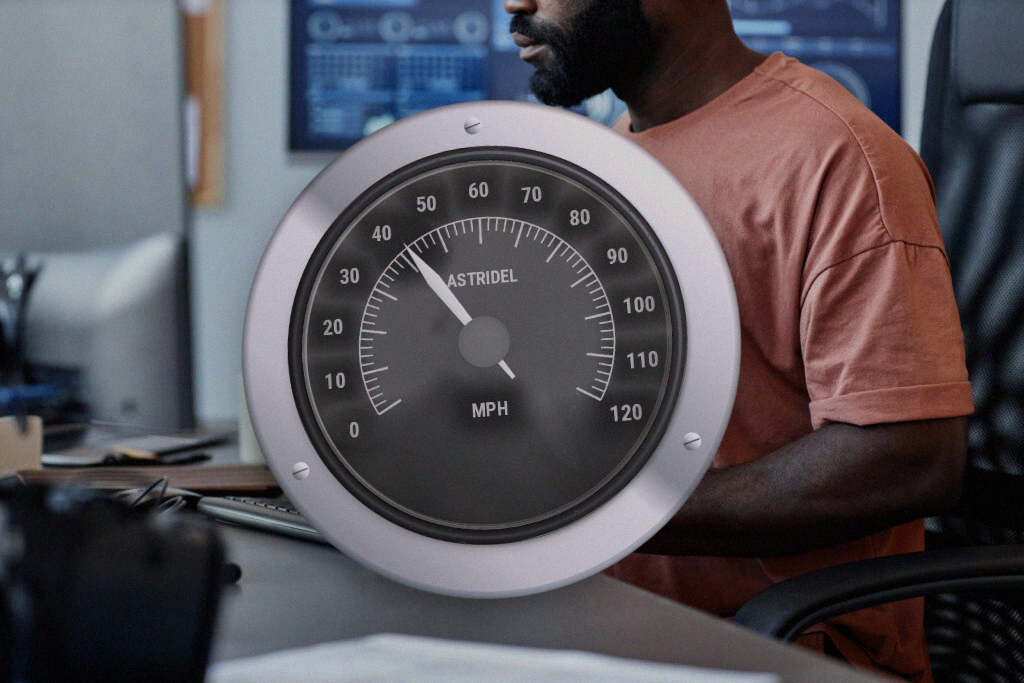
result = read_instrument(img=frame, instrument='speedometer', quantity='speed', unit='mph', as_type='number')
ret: 42 mph
